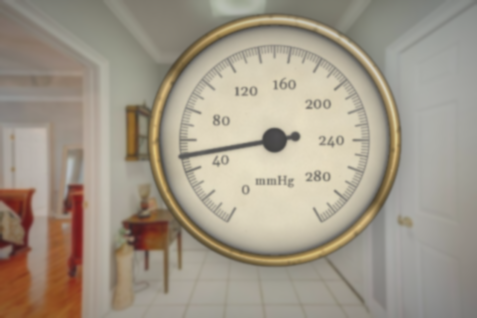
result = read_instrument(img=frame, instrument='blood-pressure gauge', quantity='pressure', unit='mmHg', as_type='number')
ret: 50 mmHg
